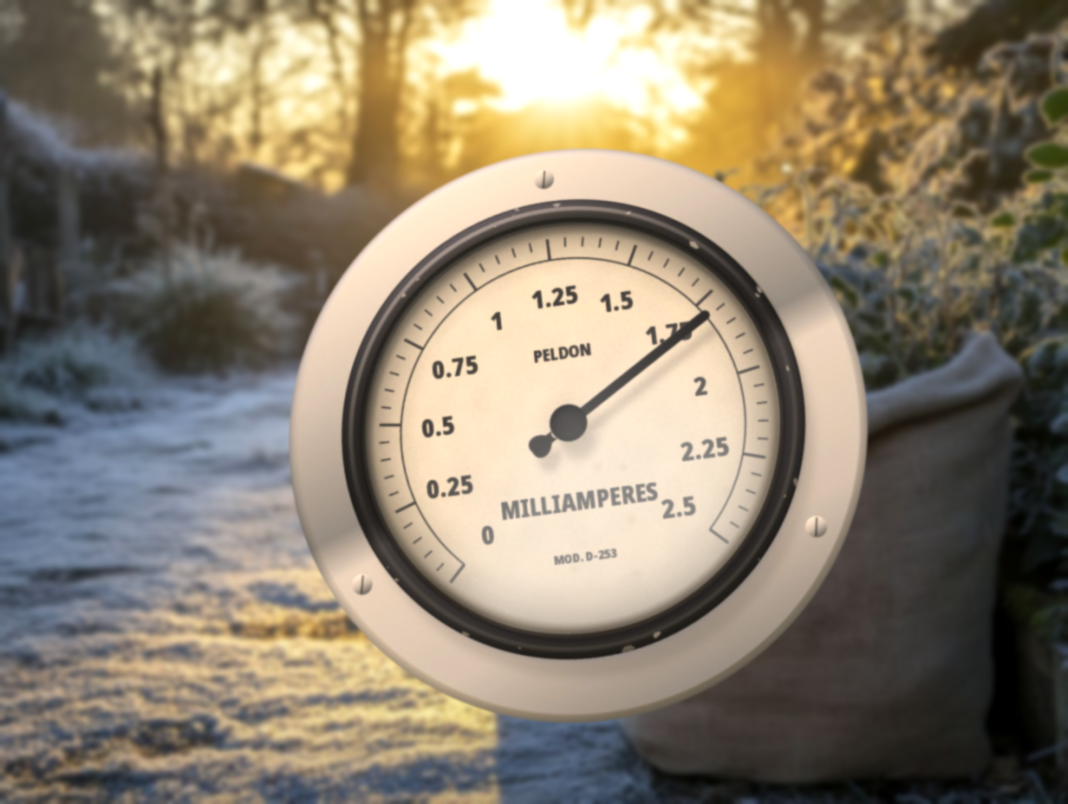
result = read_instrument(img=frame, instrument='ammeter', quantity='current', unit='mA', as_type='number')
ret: 1.8 mA
